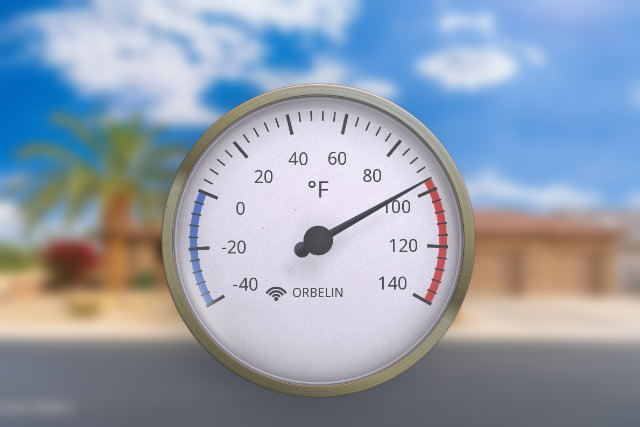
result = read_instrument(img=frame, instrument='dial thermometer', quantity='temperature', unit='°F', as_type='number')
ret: 96 °F
